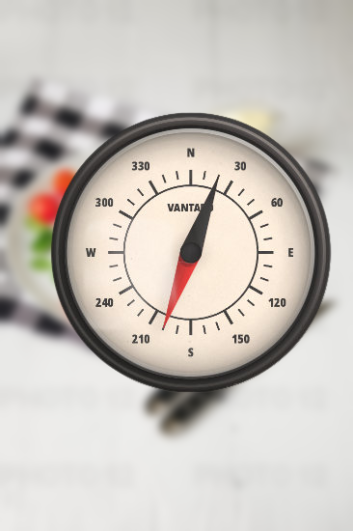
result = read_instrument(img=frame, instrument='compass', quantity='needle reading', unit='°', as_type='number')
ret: 200 °
